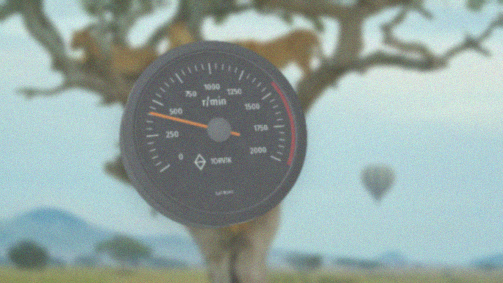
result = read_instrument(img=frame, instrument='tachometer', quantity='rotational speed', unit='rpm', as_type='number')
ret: 400 rpm
